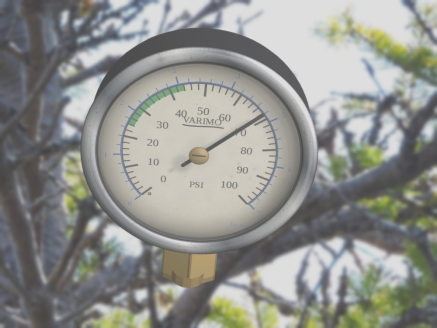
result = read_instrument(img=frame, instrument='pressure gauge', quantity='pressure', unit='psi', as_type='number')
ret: 68 psi
